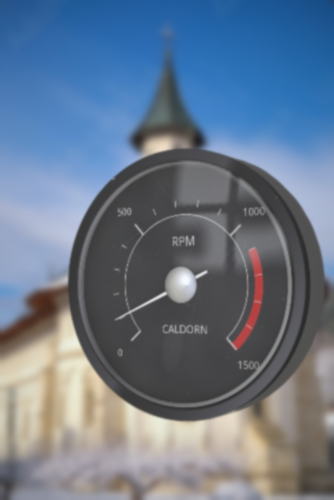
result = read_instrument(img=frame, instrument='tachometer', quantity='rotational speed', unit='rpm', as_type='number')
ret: 100 rpm
